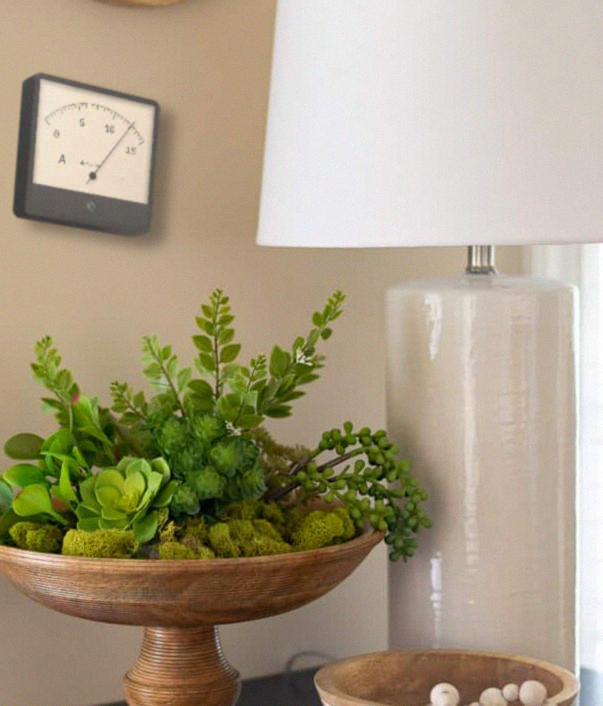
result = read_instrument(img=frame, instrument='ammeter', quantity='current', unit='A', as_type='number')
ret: 12.5 A
